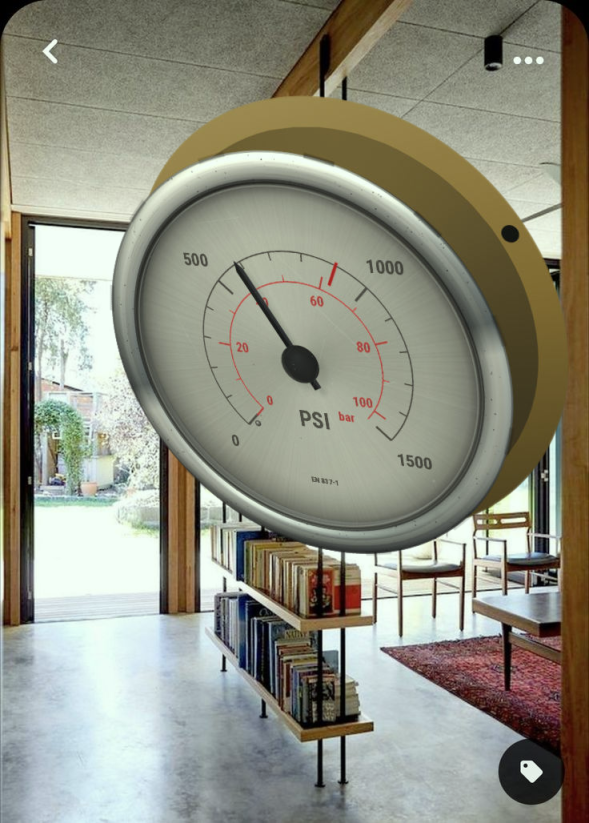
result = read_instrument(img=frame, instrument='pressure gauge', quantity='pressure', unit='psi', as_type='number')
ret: 600 psi
